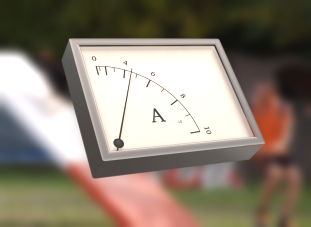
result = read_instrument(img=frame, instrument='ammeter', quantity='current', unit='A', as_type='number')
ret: 4.5 A
